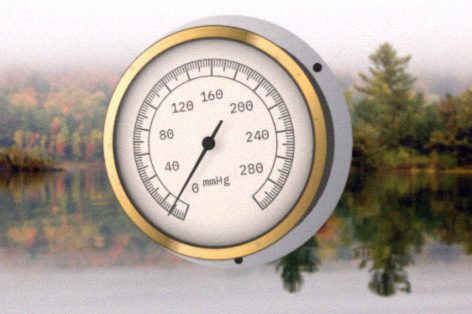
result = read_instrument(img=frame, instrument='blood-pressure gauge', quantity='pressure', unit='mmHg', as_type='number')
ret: 10 mmHg
